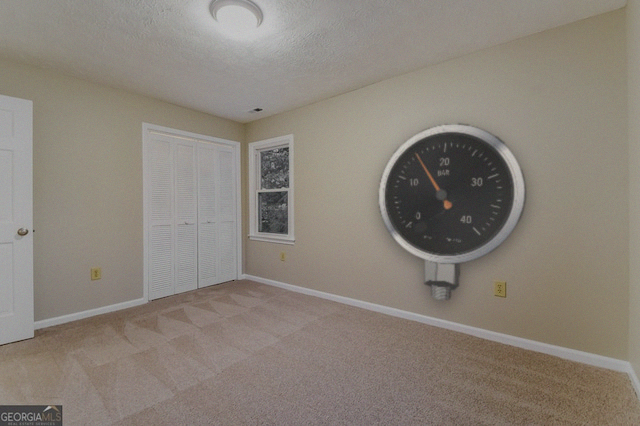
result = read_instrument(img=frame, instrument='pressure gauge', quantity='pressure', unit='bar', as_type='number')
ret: 15 bar
